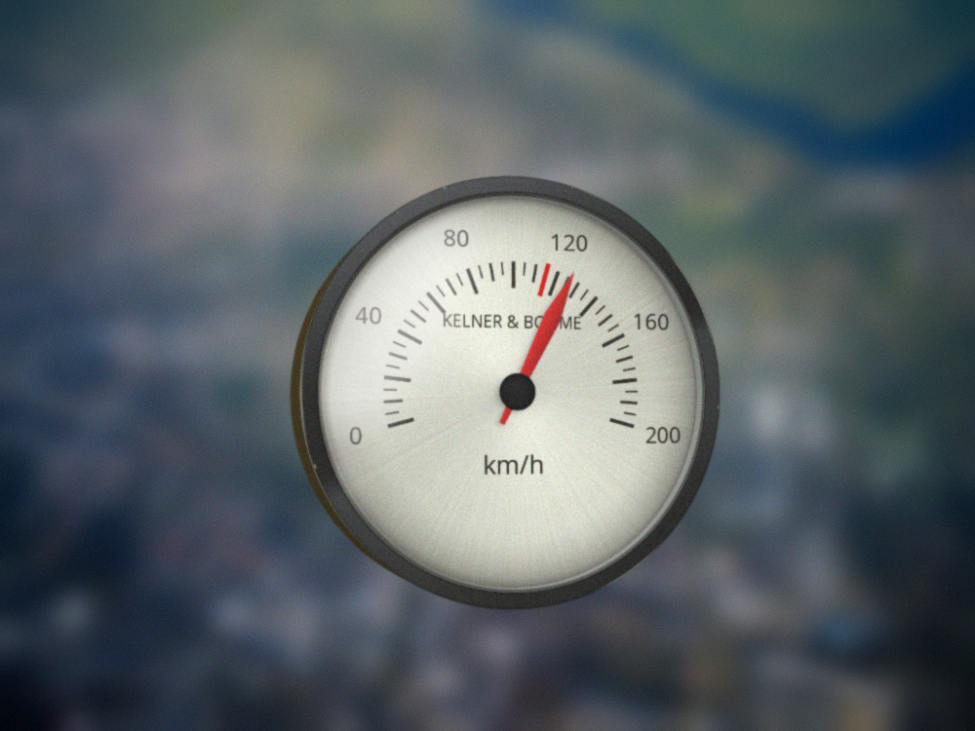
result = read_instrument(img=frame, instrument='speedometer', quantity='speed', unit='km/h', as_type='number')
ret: 125 km/h
